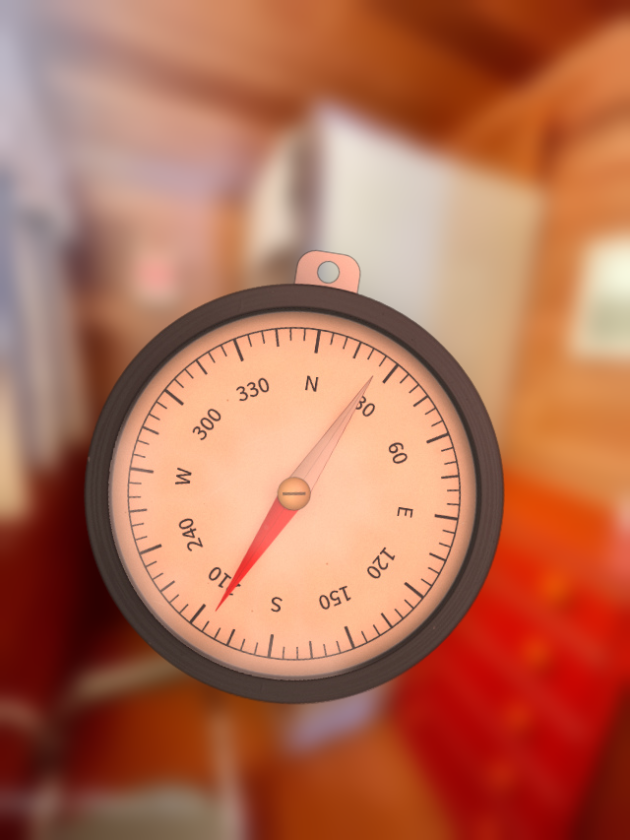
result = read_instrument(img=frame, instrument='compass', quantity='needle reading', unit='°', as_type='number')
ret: 205 °
